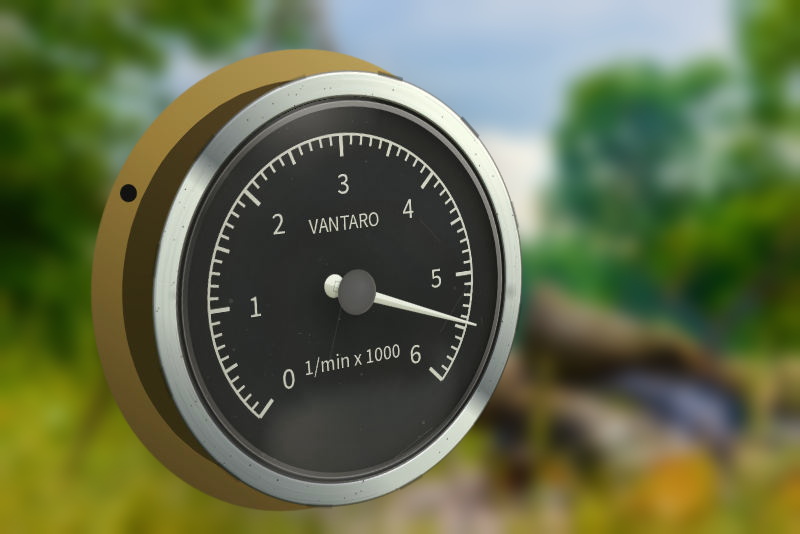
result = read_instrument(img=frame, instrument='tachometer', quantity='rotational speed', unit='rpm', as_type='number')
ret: 5450 rpm
